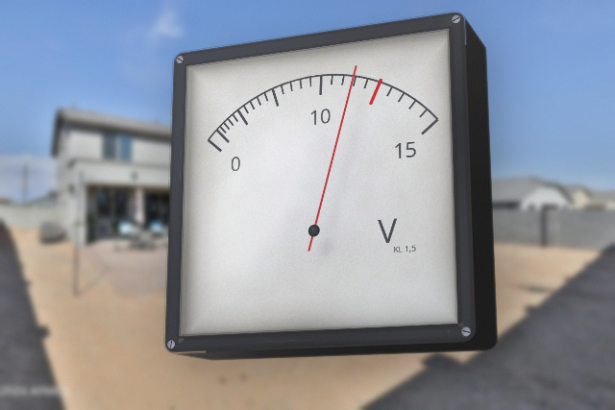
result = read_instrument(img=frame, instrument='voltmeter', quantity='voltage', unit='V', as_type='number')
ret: 11.5 V
